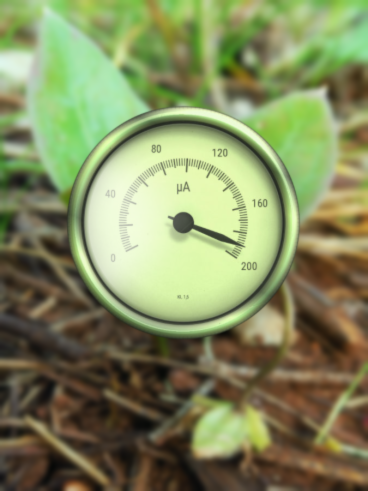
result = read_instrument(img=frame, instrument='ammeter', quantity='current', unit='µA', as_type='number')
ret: 190 µA
